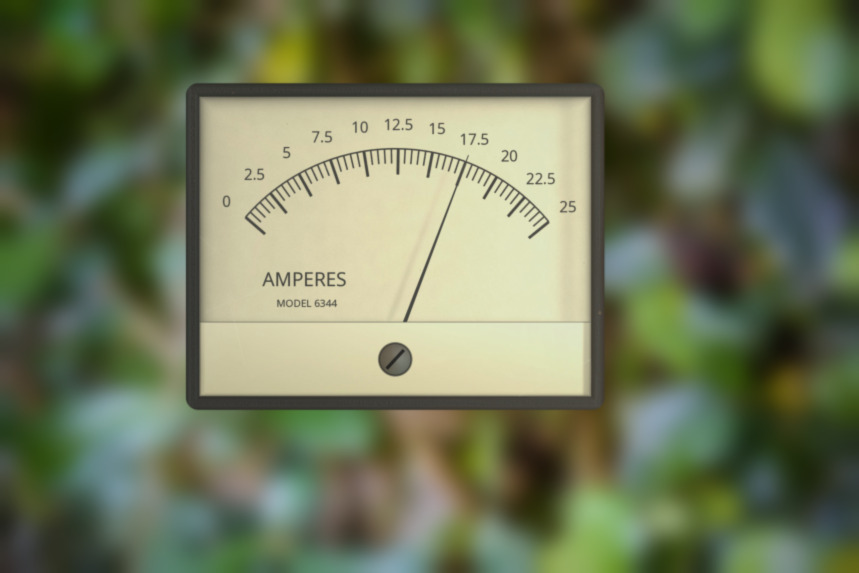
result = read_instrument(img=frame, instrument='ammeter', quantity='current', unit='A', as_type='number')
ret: 17.5 A
